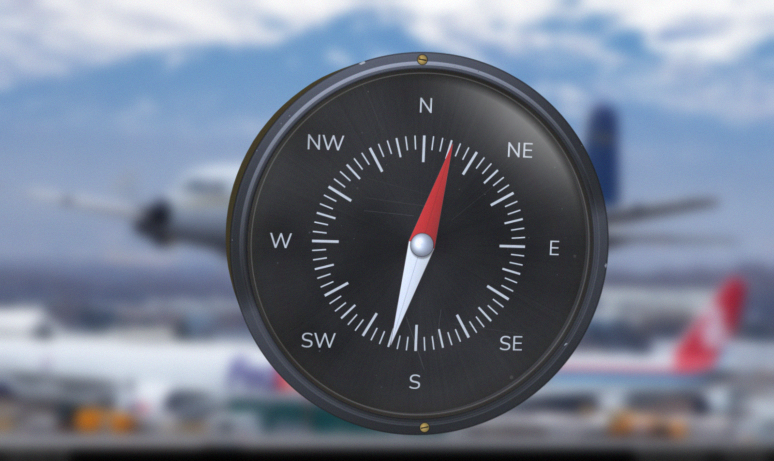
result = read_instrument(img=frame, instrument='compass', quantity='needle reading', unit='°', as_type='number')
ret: 15 °
